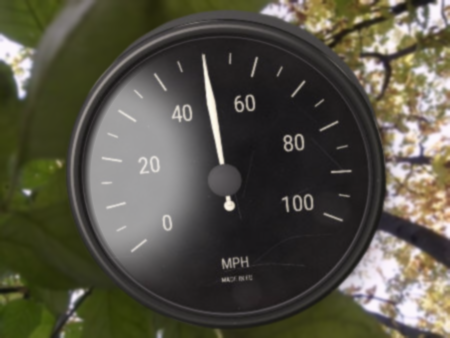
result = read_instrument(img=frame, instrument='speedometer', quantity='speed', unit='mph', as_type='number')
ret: 50 mph
